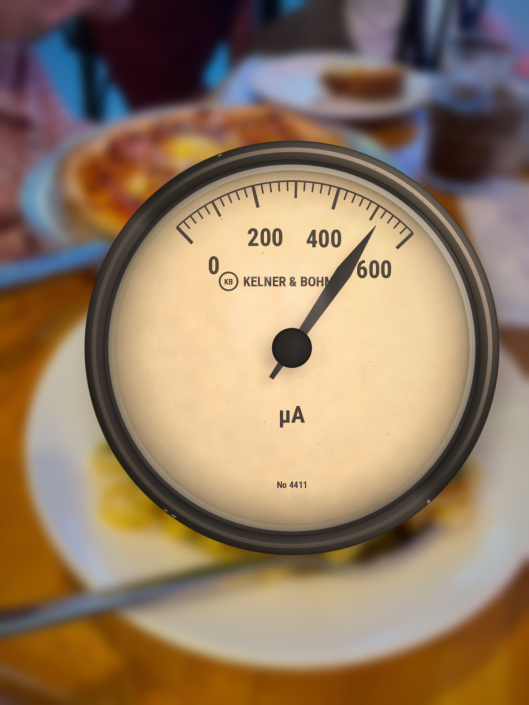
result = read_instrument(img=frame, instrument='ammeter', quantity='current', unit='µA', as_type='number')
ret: 520 µA
